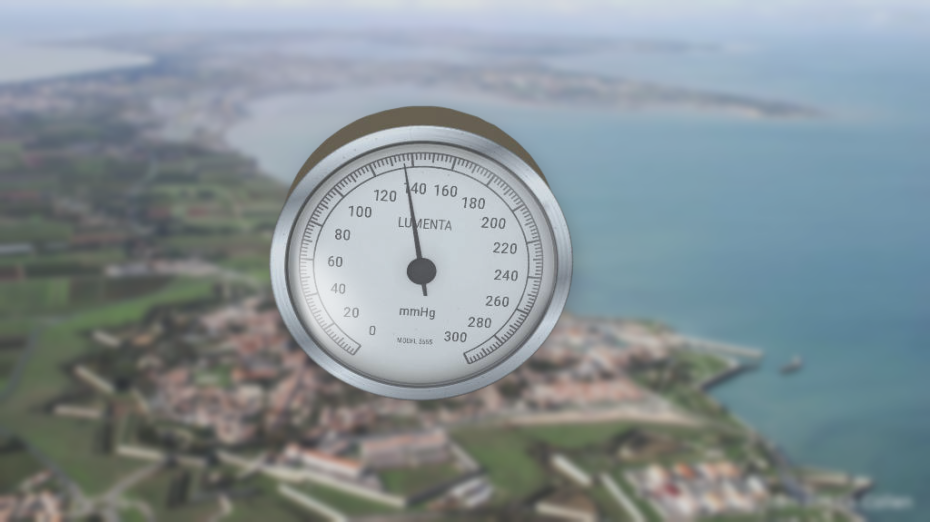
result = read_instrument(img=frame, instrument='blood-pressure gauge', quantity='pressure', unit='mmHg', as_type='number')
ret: 136 mmHg
